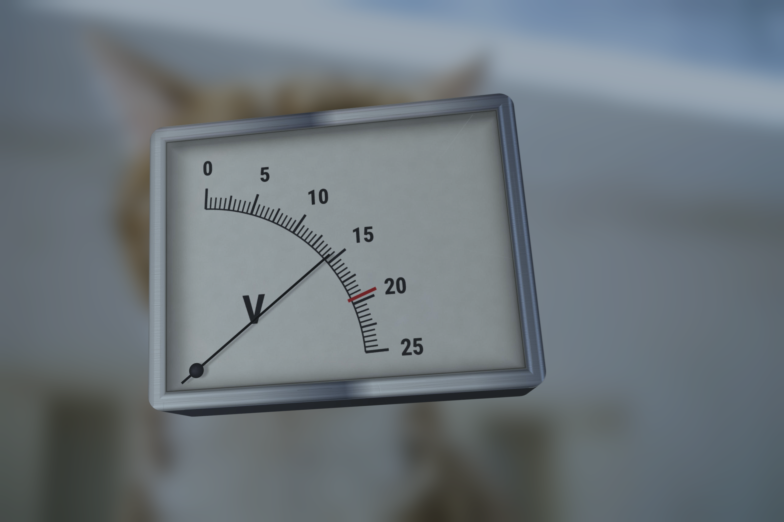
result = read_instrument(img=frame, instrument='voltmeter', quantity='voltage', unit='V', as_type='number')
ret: 14.5 V
